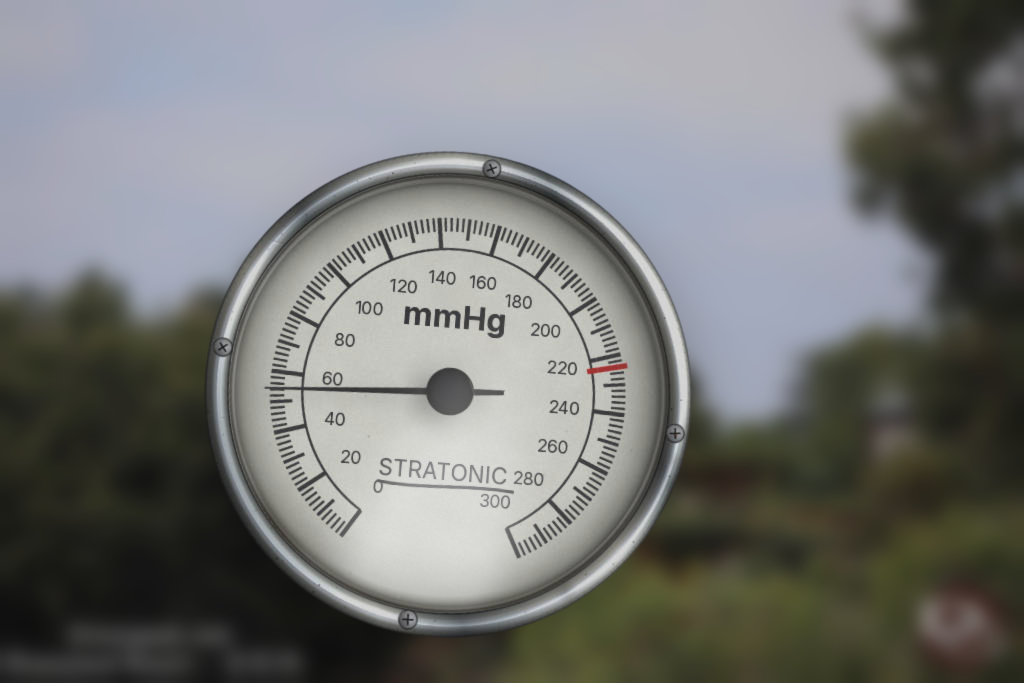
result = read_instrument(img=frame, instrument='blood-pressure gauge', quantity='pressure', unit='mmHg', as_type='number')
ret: 54 mmHg
